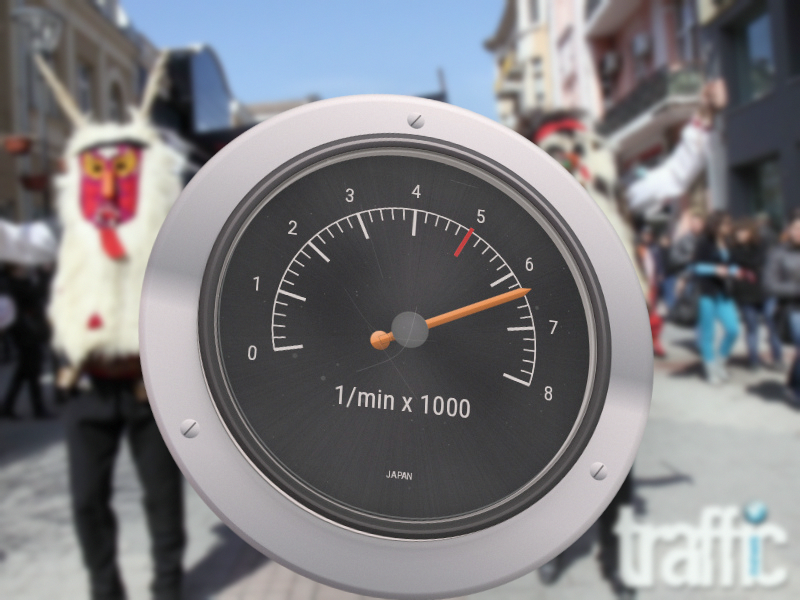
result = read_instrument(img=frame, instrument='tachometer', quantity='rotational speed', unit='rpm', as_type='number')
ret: 6400 rpm
